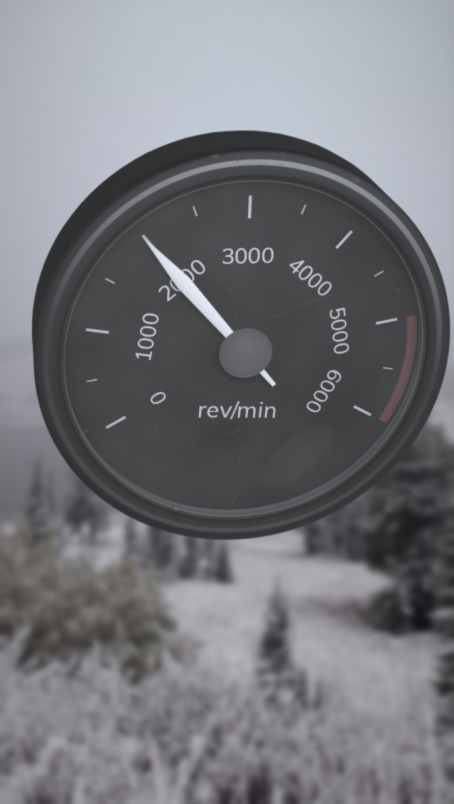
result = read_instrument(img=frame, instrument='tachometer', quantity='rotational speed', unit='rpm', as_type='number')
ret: 2000 rpm
